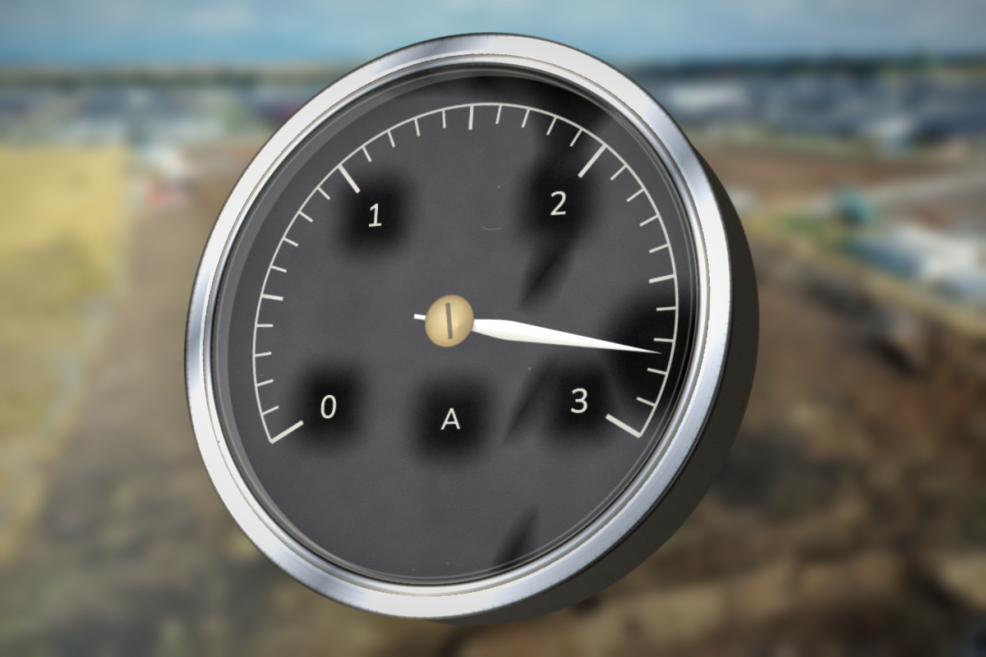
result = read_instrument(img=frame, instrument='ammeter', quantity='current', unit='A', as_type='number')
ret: 2.75 A
